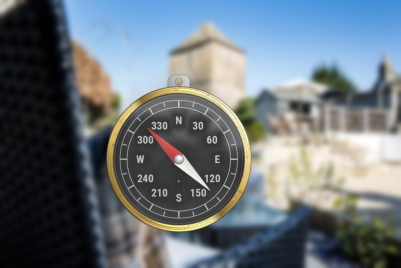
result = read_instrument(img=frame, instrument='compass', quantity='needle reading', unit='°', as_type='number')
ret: 315 °
